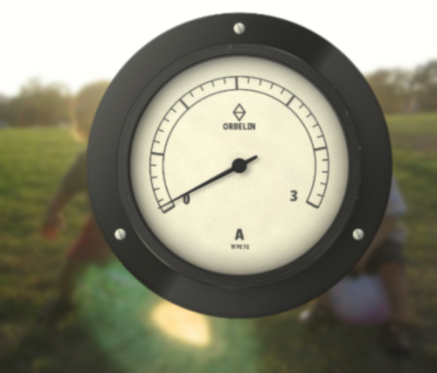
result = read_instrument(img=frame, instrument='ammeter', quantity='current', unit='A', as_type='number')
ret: 0.05 A
